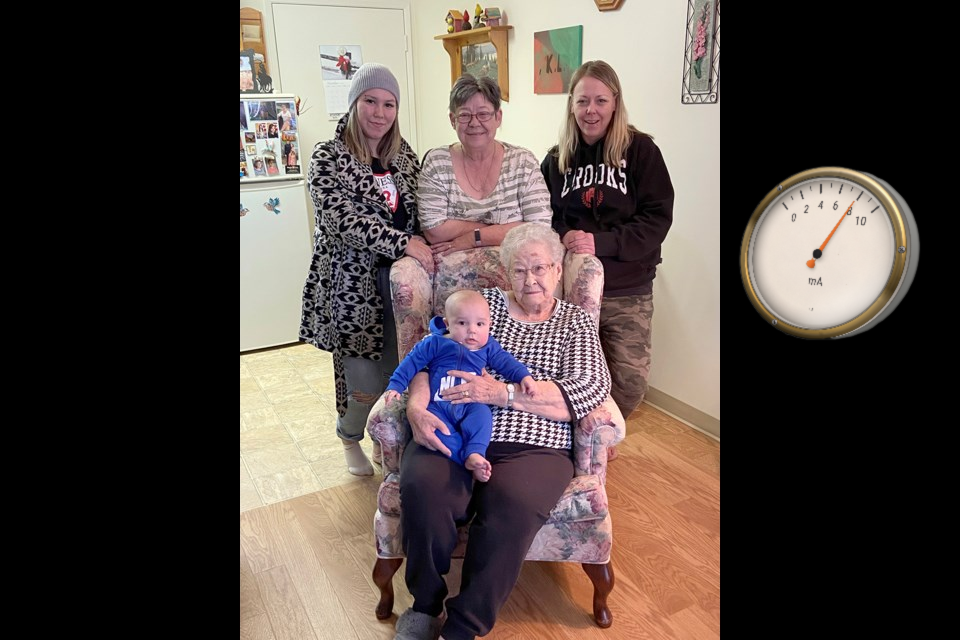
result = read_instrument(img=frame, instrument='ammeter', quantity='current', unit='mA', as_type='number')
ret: 8 mA
